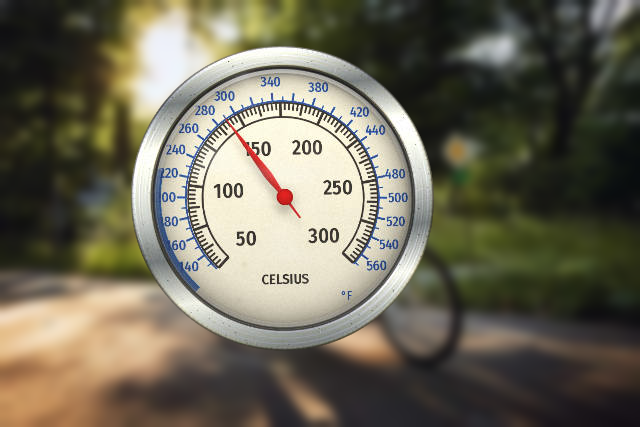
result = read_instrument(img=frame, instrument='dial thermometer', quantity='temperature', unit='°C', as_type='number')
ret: 142.5 °C
